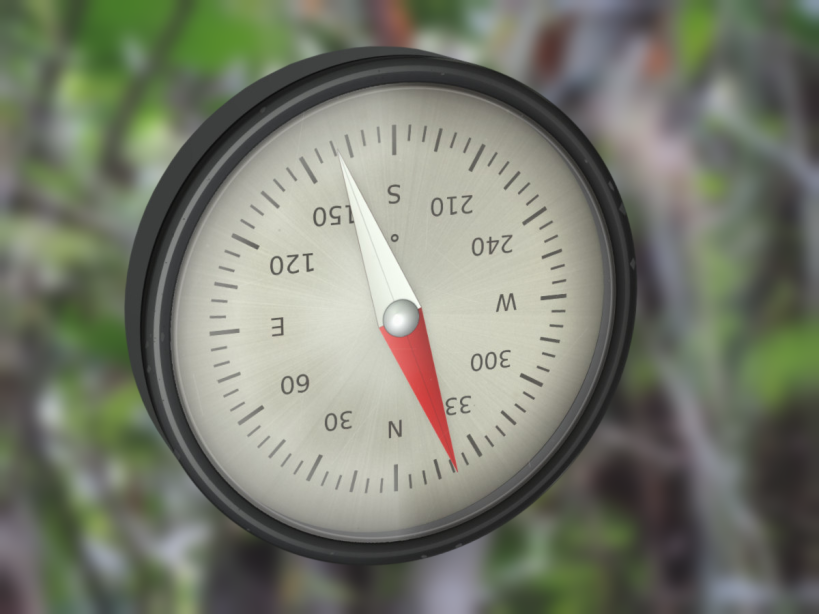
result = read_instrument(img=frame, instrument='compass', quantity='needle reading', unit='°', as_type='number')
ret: 340 °
